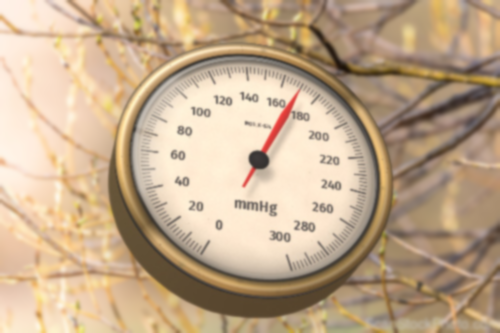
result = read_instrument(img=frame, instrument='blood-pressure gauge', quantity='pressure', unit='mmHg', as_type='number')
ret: 170 mmHg
